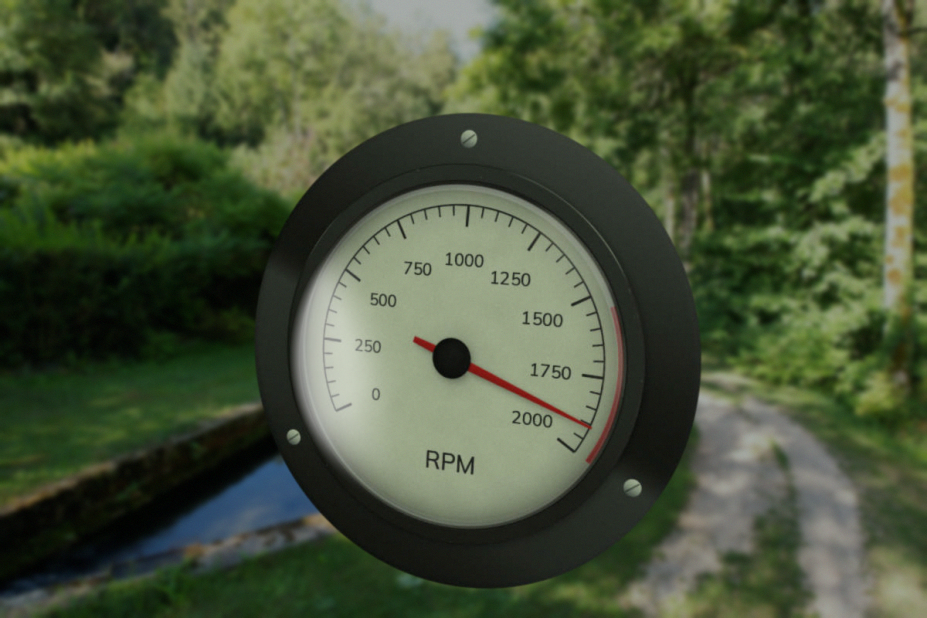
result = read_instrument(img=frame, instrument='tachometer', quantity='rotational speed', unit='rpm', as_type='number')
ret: 1900 rpm
